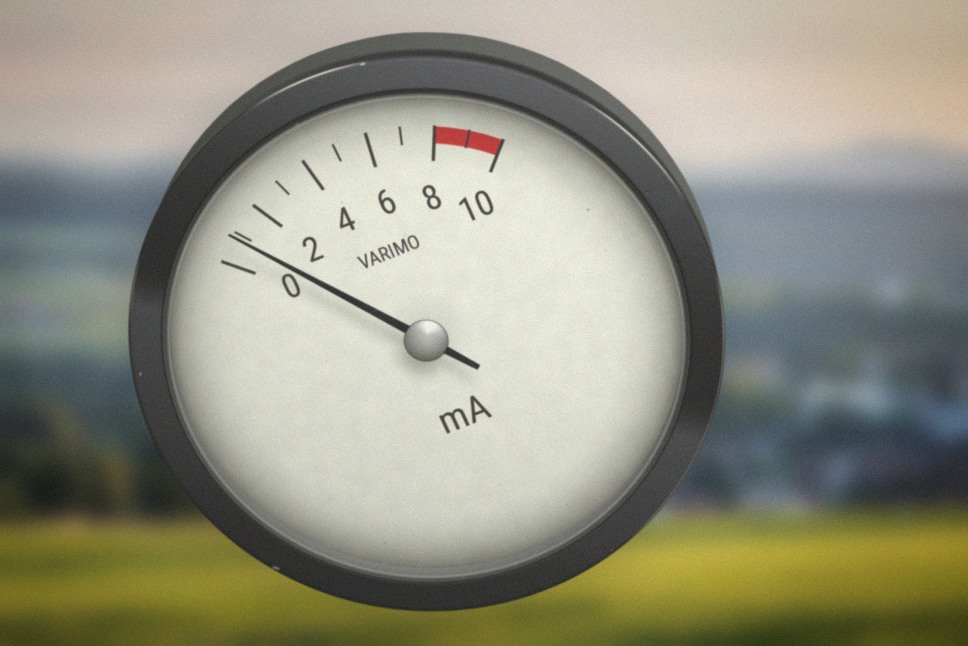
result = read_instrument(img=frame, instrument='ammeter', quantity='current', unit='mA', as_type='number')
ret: 1 mA
